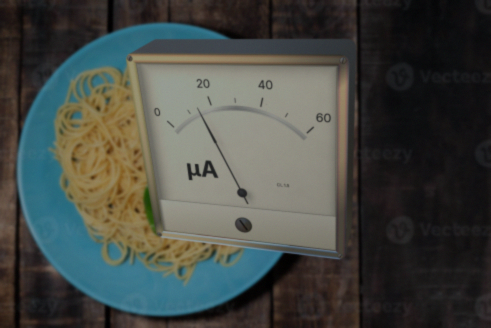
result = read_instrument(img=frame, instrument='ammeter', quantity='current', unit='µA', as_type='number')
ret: 15 µA
